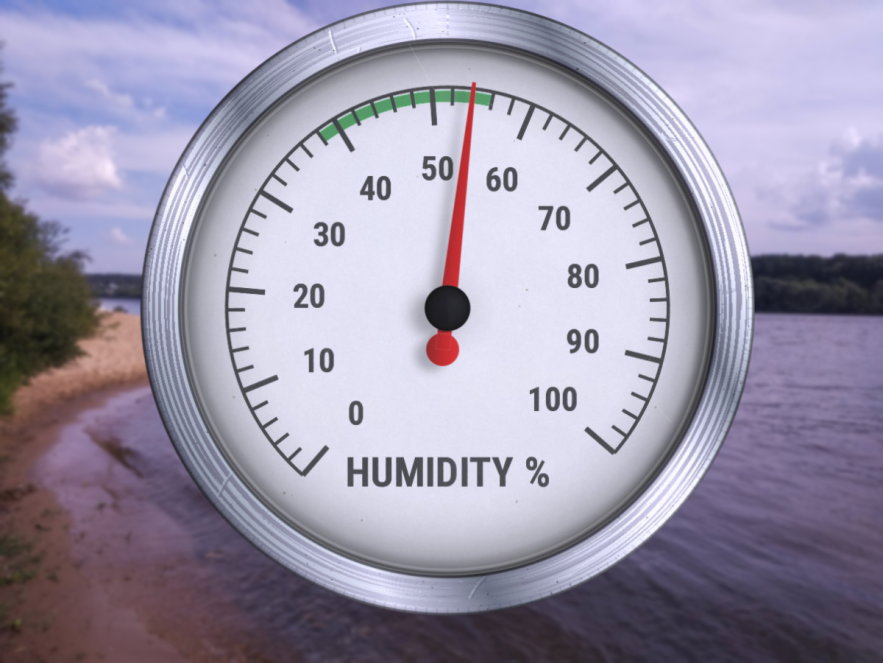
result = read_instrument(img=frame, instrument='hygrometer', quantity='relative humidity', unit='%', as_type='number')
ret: 54 %
